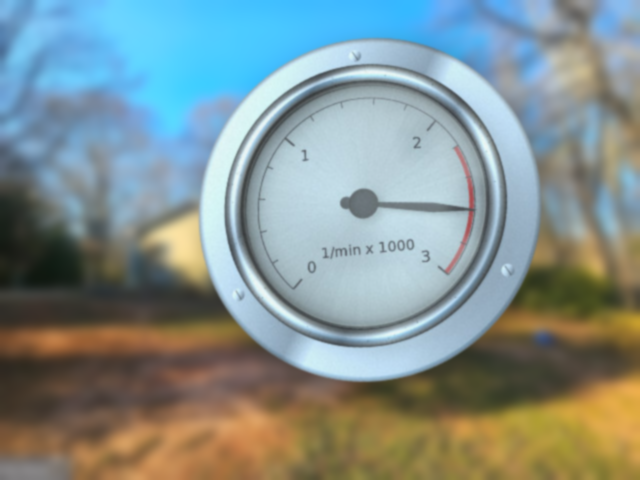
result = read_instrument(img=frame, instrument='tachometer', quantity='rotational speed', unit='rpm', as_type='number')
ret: 2600 rpm
